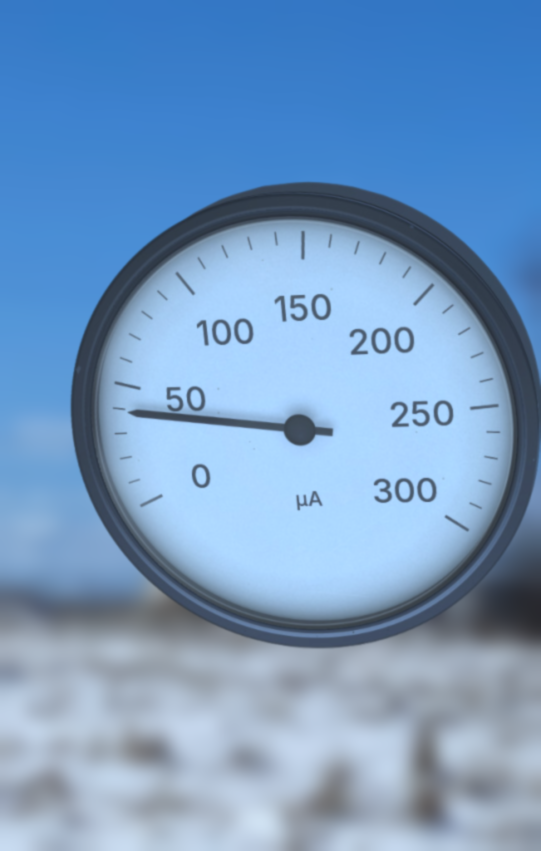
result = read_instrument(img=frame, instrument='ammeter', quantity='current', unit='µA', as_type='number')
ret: 40 µA
